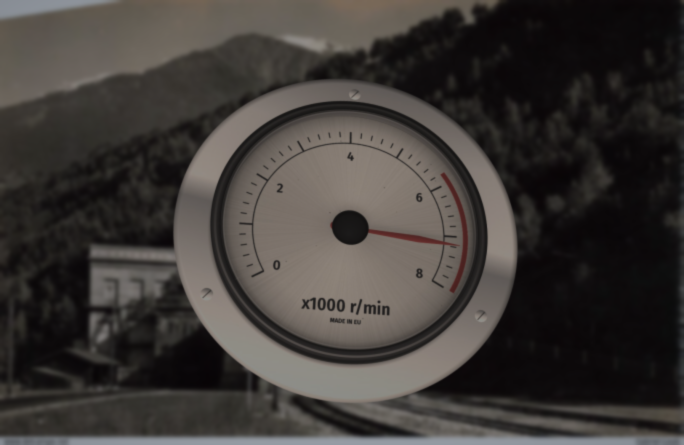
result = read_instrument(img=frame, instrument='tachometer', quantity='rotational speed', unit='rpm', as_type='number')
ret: 7200 rpm
